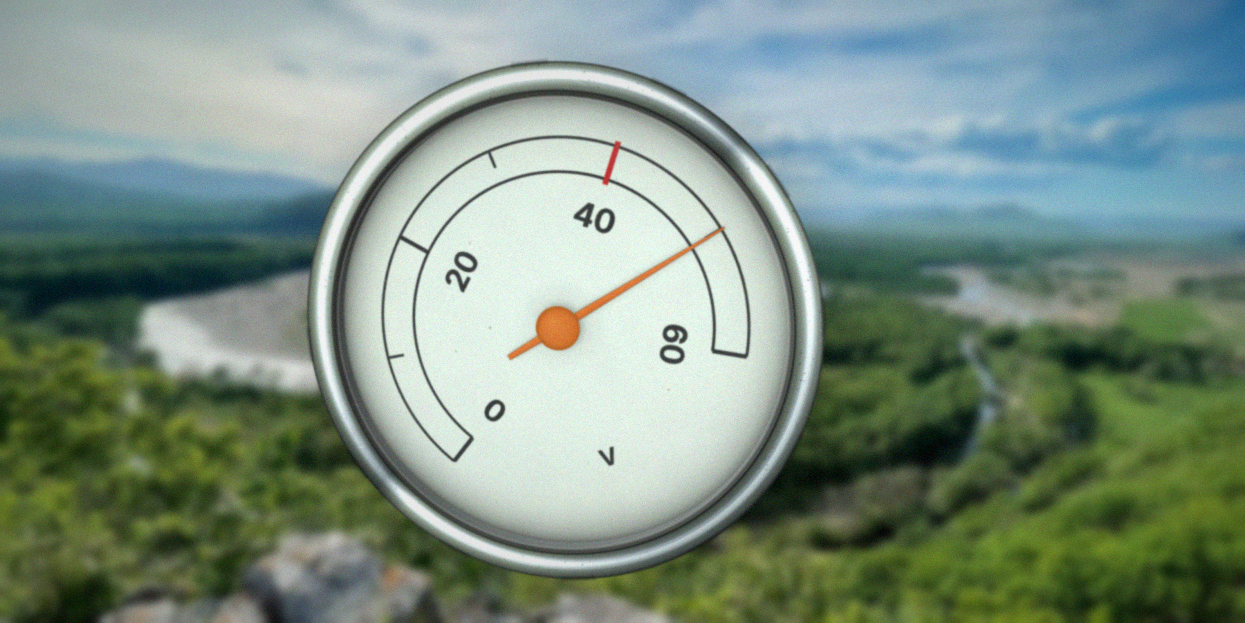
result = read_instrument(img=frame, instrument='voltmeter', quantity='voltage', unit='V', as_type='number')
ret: 50 V
